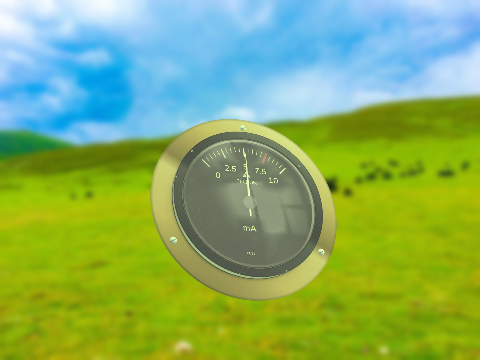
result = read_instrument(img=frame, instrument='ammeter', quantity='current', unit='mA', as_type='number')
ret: 5 mA
